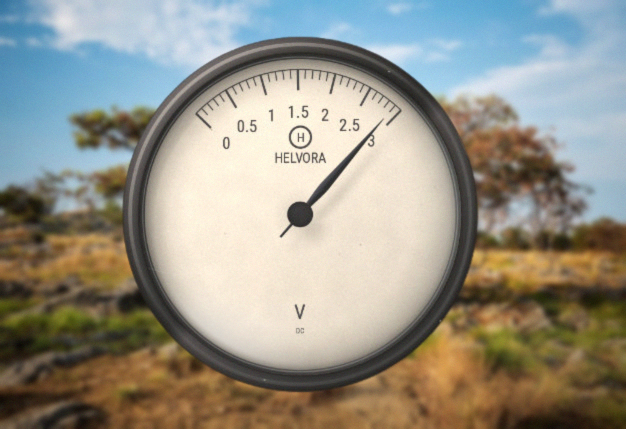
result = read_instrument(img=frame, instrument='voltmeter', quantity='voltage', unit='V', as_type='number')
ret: 2.9 V
